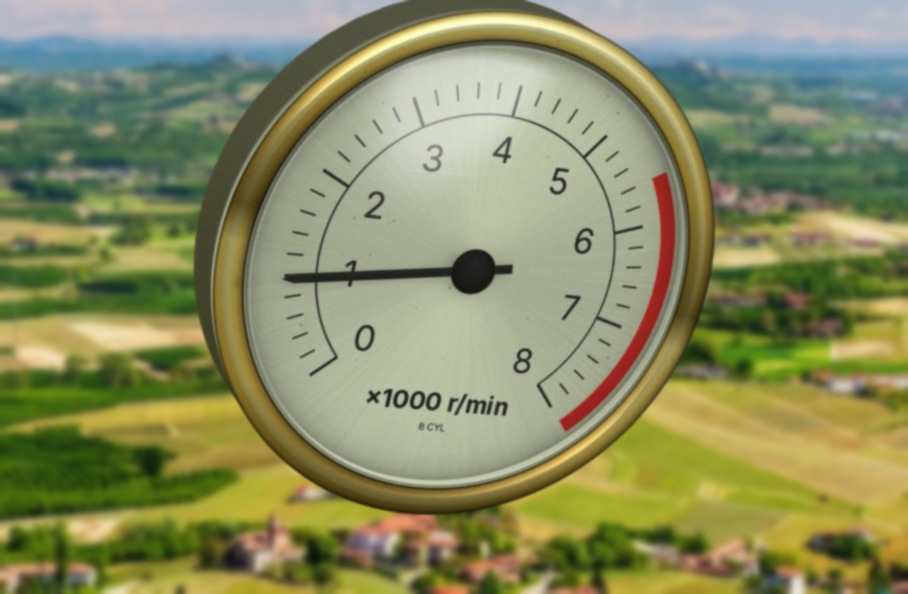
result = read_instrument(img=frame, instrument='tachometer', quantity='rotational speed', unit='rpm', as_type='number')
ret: 1000 rpm
